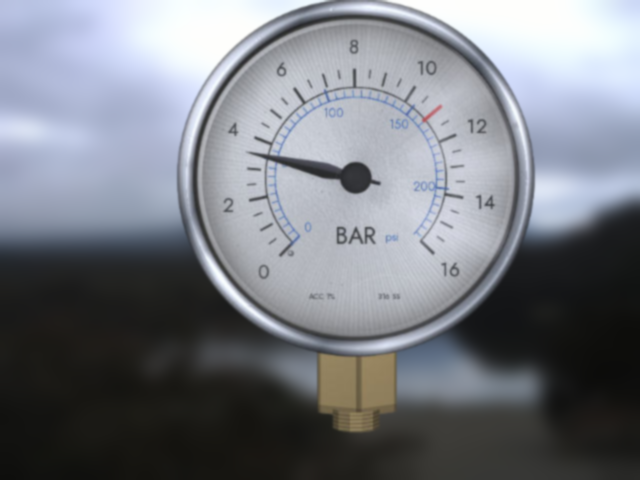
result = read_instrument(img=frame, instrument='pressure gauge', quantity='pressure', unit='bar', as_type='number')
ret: 3.5 bar
